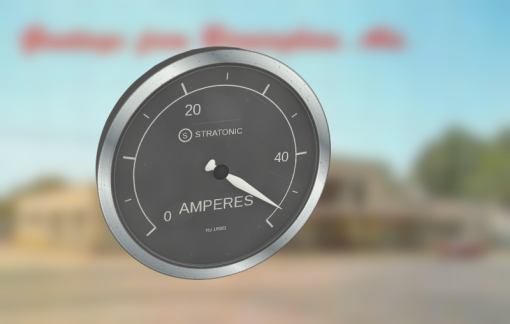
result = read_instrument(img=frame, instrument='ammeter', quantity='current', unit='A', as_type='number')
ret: 47.5 A
